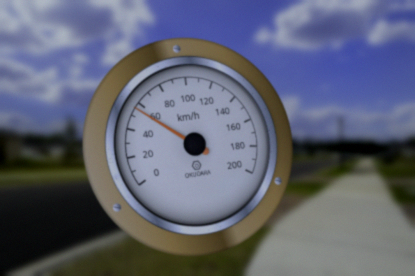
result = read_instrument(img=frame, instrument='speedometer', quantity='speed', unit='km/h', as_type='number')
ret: 55 km/h
